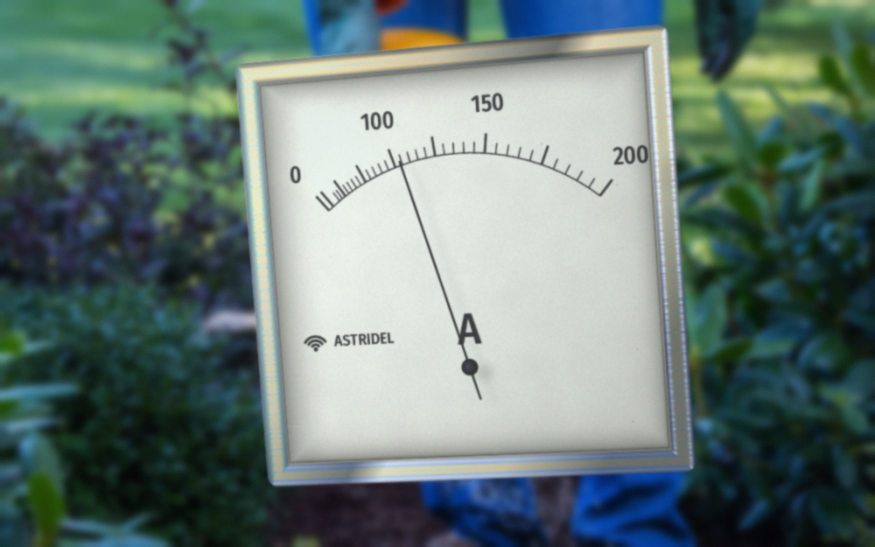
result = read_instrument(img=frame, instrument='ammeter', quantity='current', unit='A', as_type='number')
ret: 105 A
